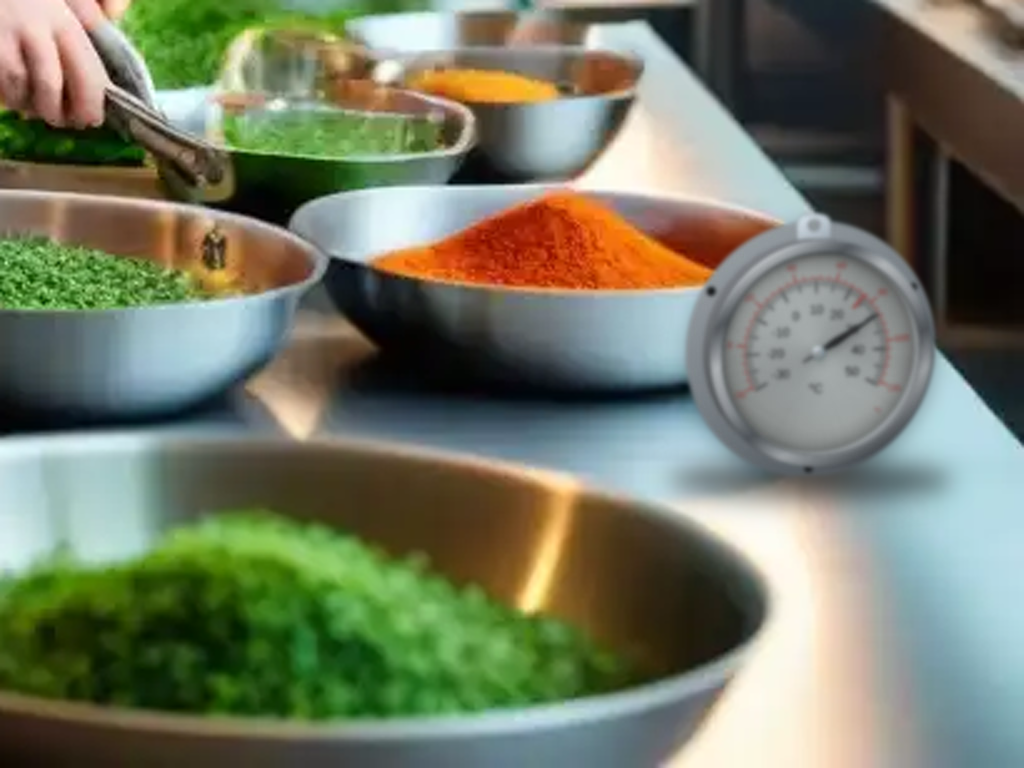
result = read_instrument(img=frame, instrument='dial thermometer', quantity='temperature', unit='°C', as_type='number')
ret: 30 °C
